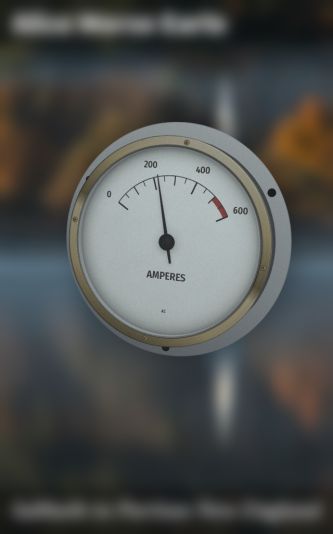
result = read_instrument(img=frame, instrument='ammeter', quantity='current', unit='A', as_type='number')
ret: 225 A
